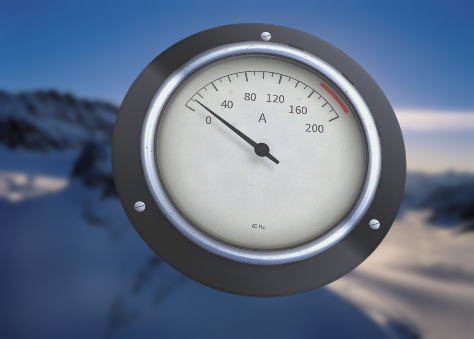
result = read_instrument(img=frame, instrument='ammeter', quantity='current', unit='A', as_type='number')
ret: 10 A
